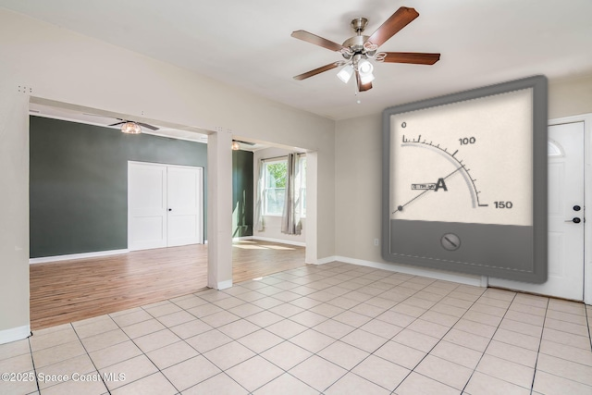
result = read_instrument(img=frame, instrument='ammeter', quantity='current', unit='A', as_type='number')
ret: 115 A
